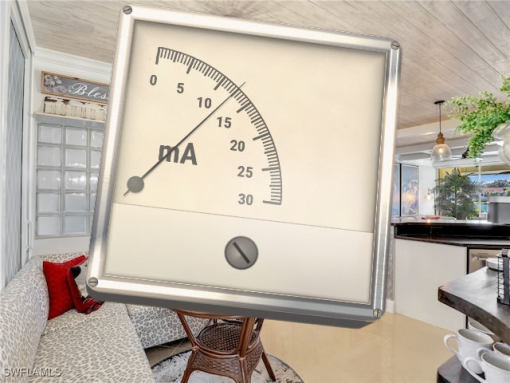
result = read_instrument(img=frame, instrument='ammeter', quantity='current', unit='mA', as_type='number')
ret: 12.5 mA
